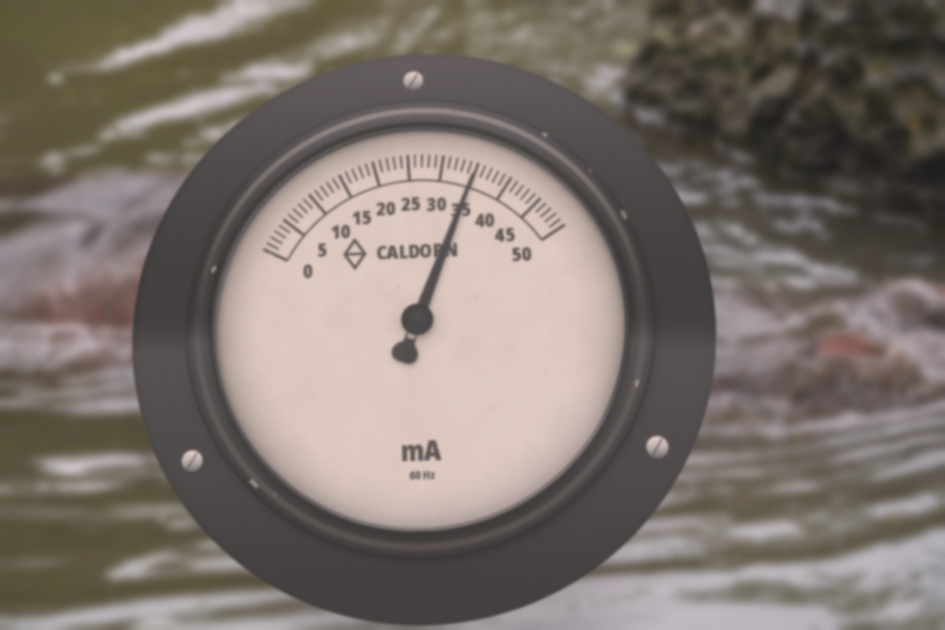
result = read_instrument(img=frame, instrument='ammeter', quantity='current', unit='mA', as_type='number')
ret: 35 mA
